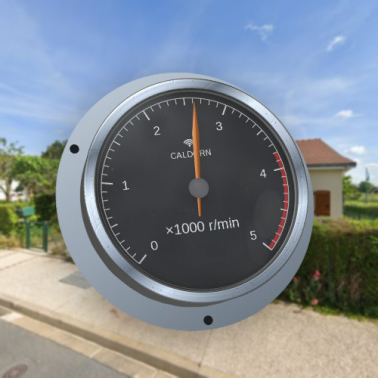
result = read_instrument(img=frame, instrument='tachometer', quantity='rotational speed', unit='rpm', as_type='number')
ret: 2600 rpm
